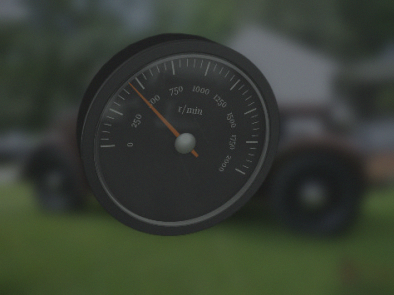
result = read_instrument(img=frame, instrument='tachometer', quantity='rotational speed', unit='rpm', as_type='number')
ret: 450 rpm
